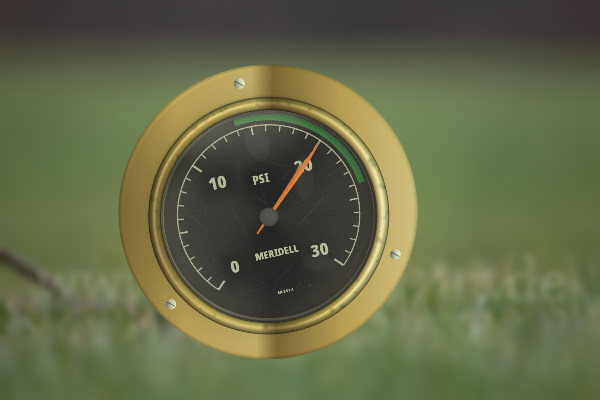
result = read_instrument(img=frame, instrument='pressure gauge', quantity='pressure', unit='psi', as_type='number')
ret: 20 psi
